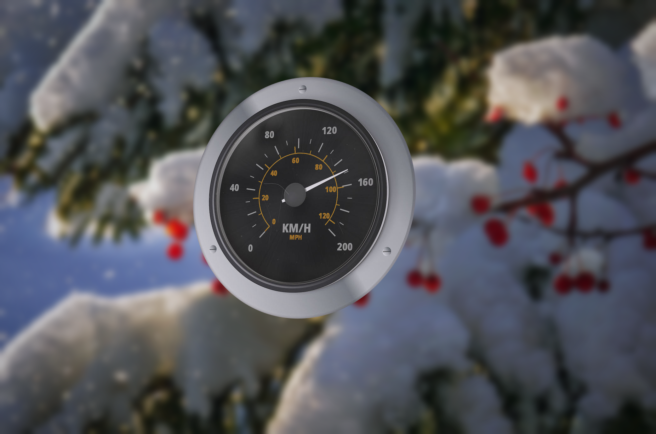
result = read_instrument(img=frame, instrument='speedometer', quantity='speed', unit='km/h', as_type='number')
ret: 150 km/h
